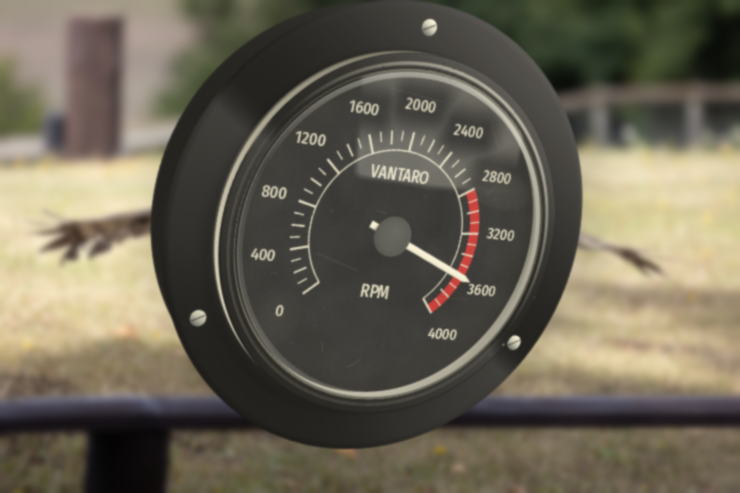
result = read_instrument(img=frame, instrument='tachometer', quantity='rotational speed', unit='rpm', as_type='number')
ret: 3600 rpm
